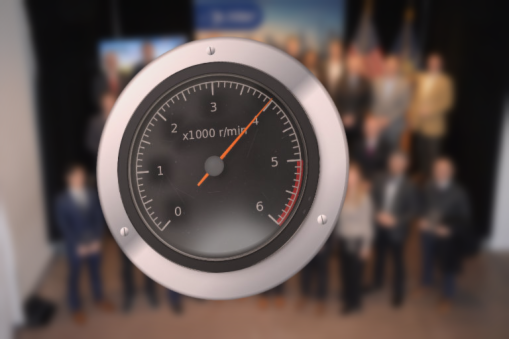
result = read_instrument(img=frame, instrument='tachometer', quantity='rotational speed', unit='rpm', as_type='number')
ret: 4000 rpm
